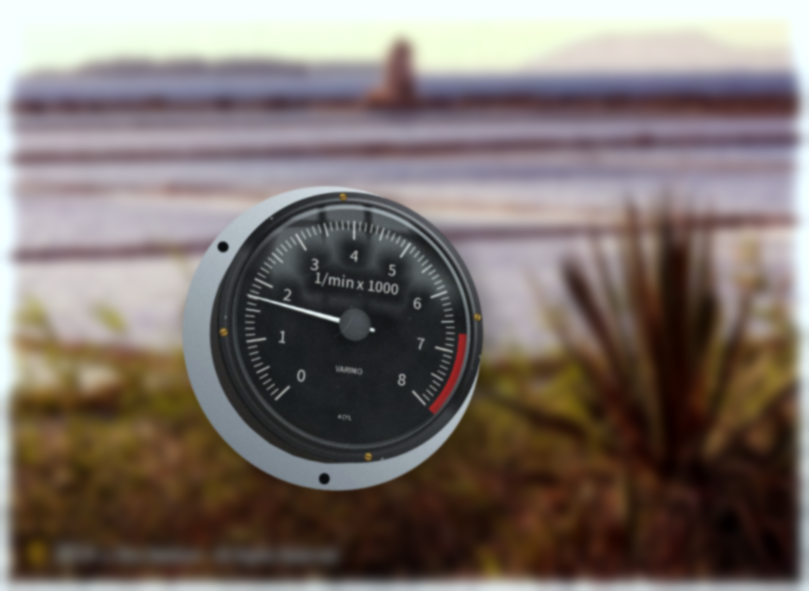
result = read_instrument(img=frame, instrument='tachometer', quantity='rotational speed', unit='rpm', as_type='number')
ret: 1700 rpm
